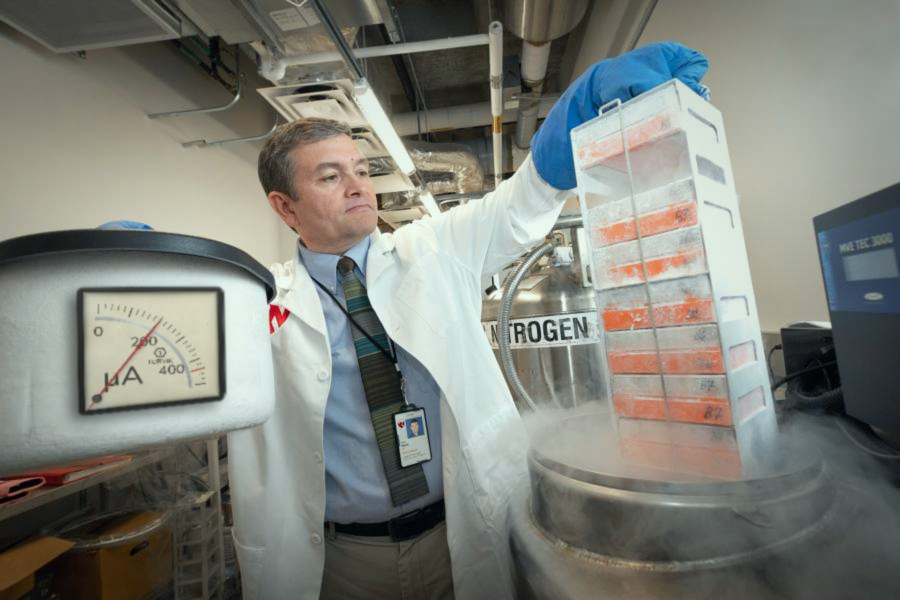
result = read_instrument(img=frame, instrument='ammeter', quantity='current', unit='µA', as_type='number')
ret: 200 µA
